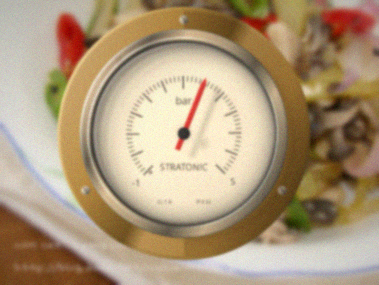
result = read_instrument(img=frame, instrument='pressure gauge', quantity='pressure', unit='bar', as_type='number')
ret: 2.5 bar
